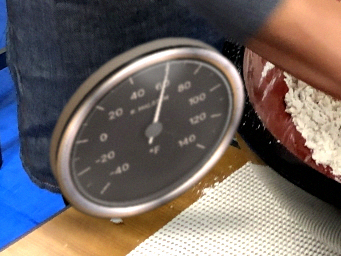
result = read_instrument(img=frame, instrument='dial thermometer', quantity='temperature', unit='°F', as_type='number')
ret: 60 °F
